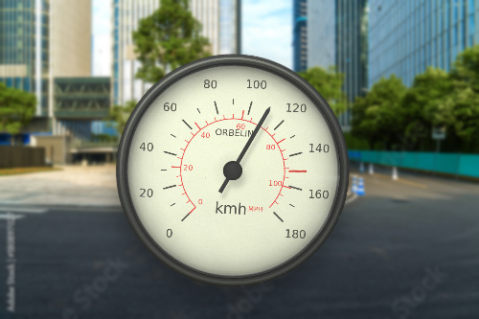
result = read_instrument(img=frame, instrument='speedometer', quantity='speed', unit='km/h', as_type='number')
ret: 110 km/h
